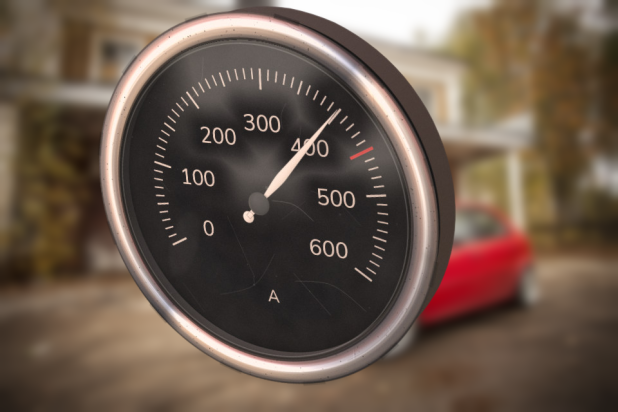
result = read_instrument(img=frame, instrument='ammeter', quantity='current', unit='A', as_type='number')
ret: 400 A
